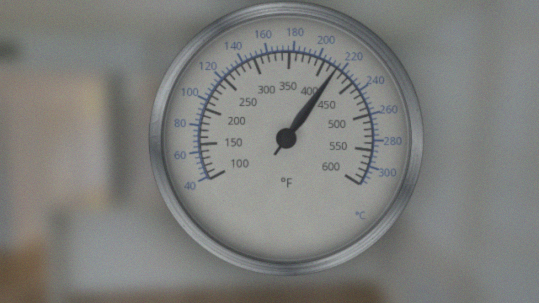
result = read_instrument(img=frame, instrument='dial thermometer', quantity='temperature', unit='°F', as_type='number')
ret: 420 °F
